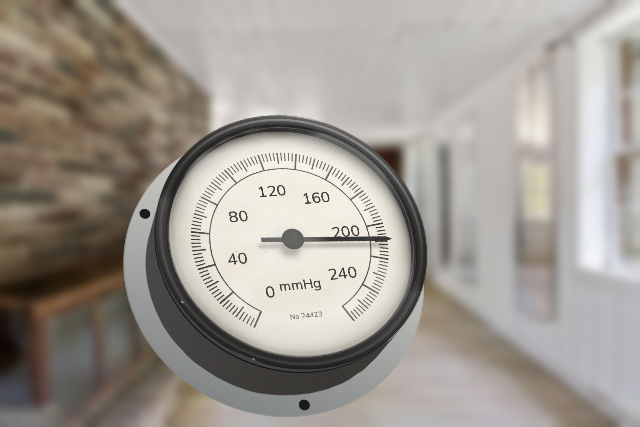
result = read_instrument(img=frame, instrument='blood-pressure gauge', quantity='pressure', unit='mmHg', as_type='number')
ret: 210 mmHg
